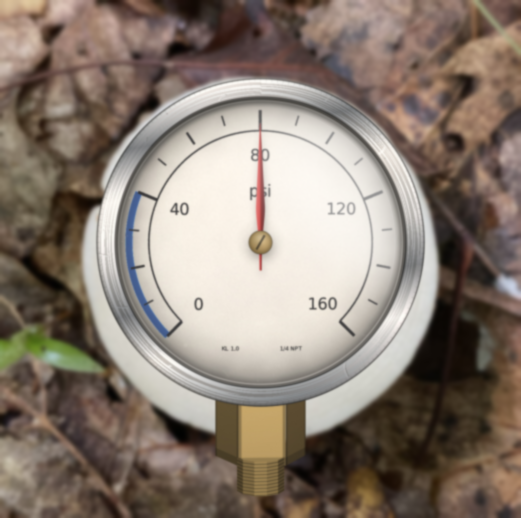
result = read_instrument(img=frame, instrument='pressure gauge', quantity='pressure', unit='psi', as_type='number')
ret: 80 psi
